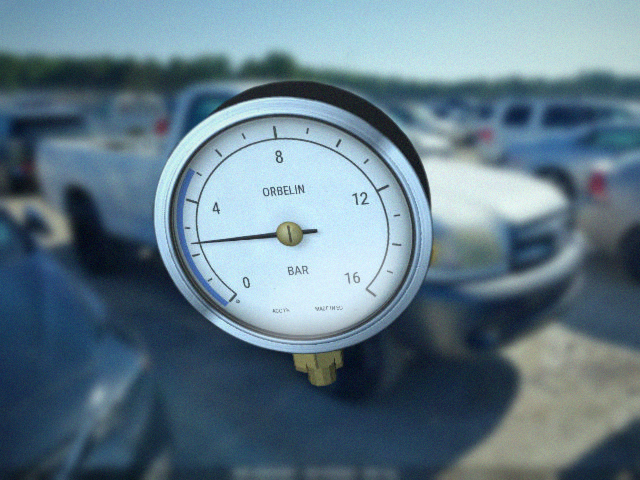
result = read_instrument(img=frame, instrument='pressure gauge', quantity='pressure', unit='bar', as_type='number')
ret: 2.5 bar
